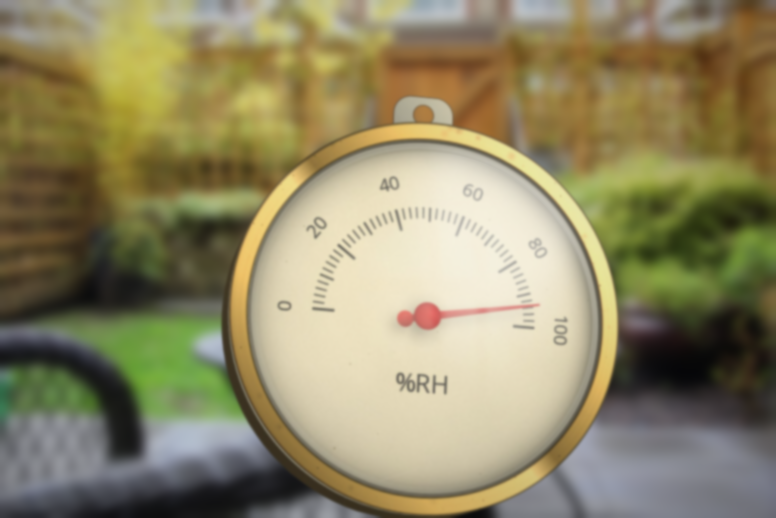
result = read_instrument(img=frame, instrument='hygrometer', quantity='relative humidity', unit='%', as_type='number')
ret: 94 %
